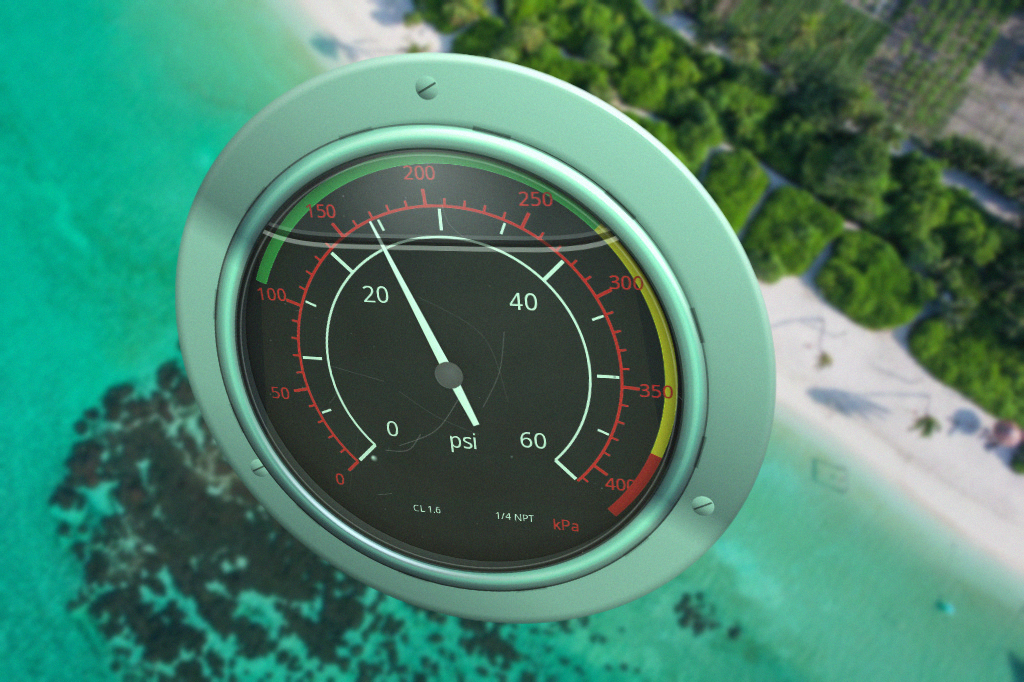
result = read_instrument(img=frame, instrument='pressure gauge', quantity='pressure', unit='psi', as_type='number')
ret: 25 psi
